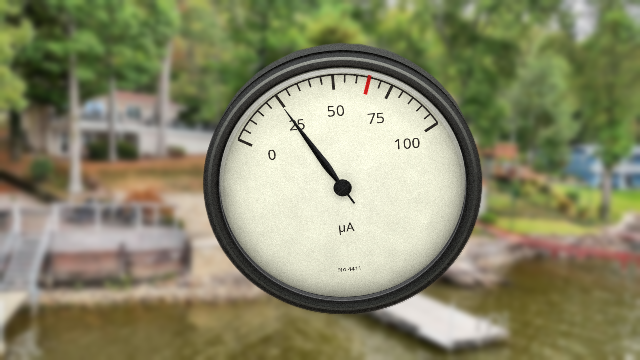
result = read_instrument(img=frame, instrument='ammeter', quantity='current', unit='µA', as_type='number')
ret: 25 µA
